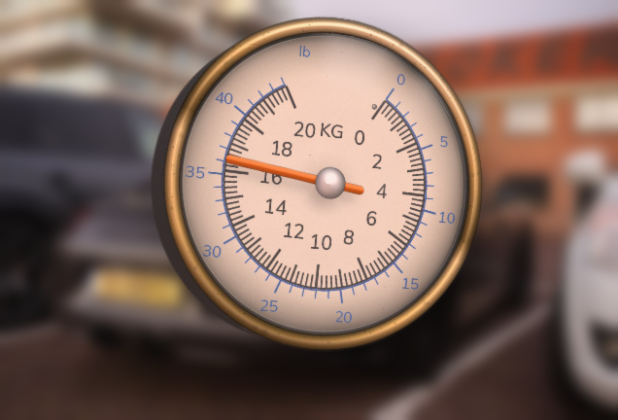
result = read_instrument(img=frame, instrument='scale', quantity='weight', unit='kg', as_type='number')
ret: 16.4 kg
